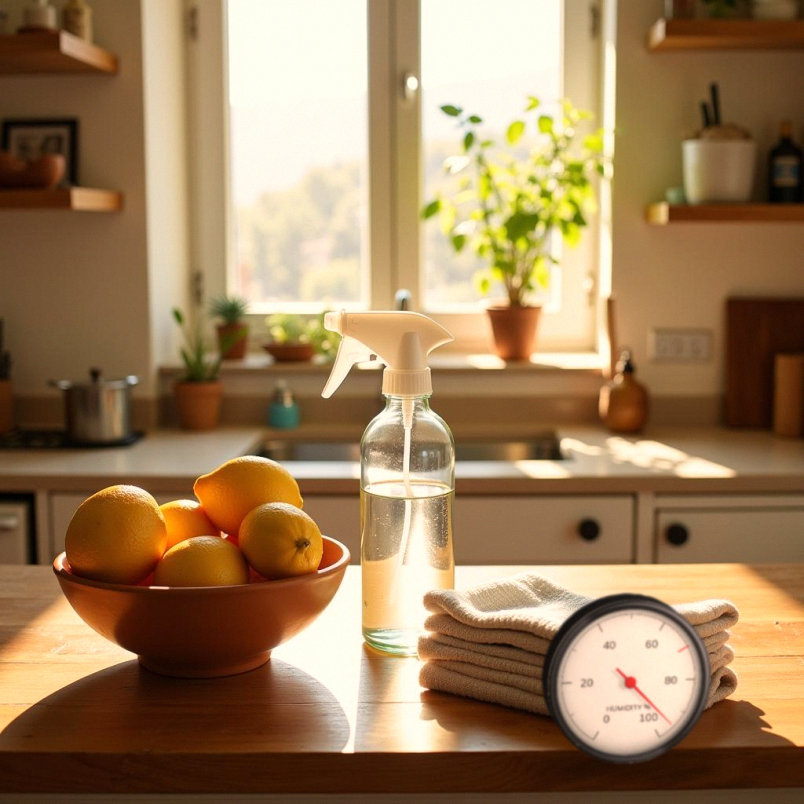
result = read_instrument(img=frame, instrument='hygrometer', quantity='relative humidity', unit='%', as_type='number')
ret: 95 %
